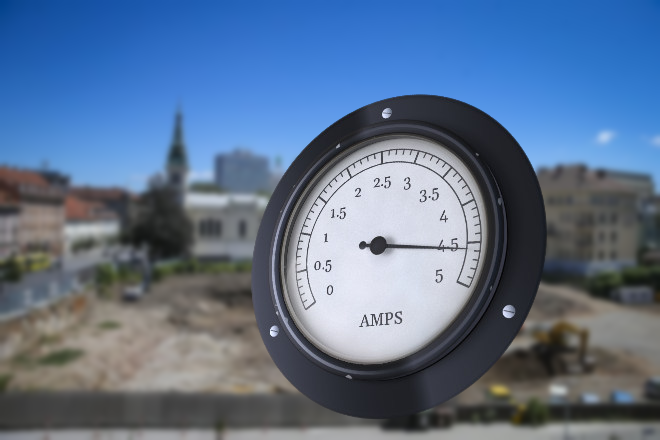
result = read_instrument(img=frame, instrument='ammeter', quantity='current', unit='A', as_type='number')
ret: 4.6 A
